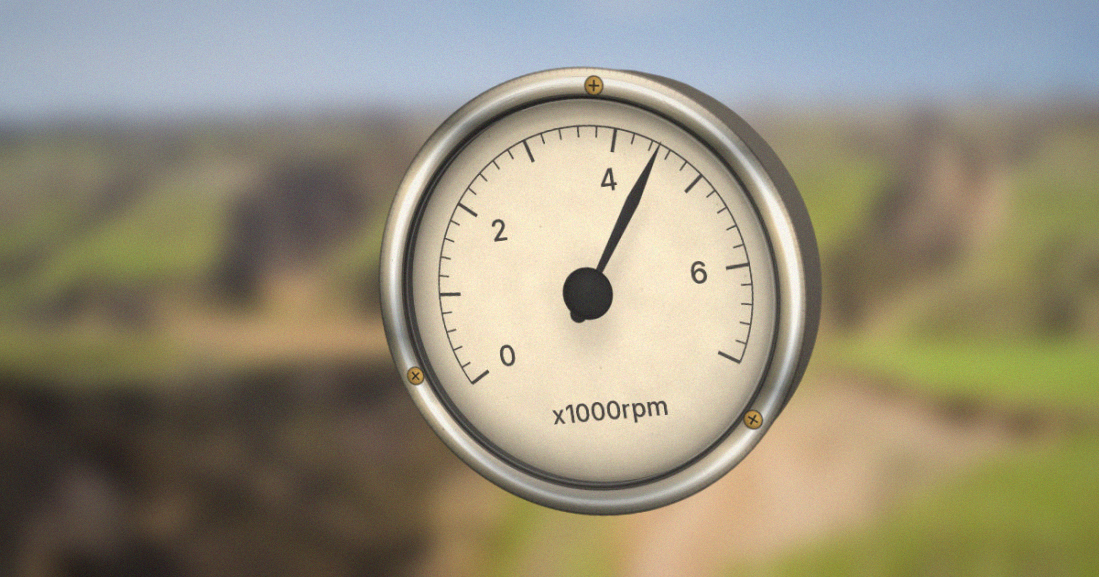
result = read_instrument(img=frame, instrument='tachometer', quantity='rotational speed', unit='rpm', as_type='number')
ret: 4500 rpm
